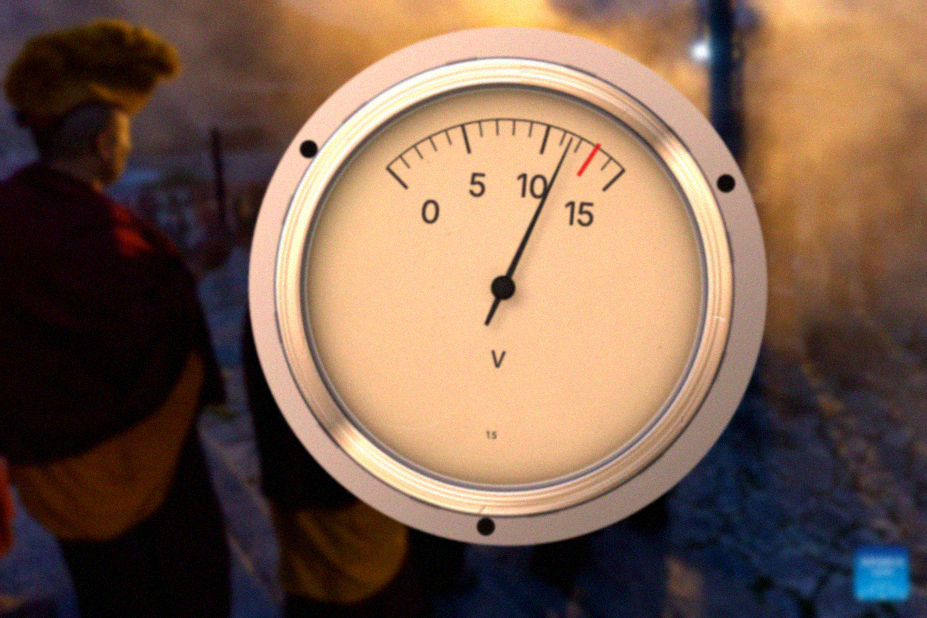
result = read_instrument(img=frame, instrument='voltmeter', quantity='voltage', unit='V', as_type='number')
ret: 11.5 V
